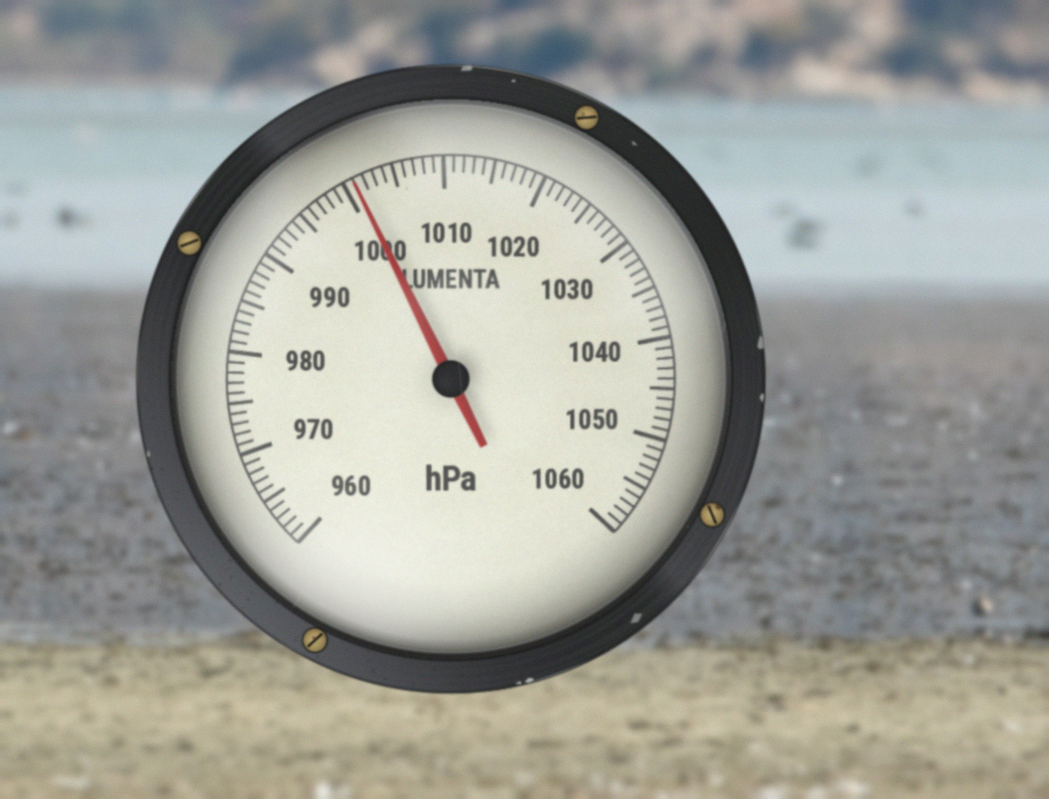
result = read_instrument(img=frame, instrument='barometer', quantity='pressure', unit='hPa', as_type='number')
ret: 1001 hPa
